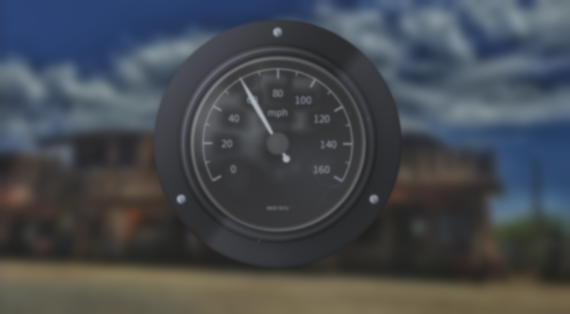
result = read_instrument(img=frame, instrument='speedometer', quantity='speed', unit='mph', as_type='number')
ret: 60 mph
